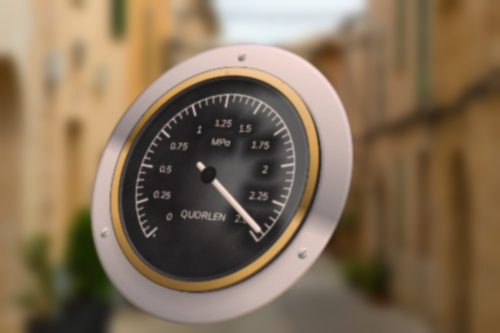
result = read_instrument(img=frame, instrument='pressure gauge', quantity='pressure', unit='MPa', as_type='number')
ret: 2.45 MPa
